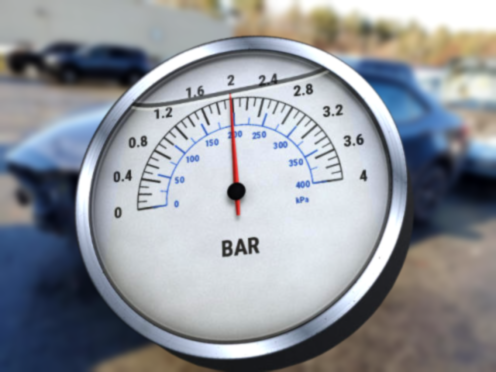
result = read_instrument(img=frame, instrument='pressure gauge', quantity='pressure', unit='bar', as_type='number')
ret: 2 bar
